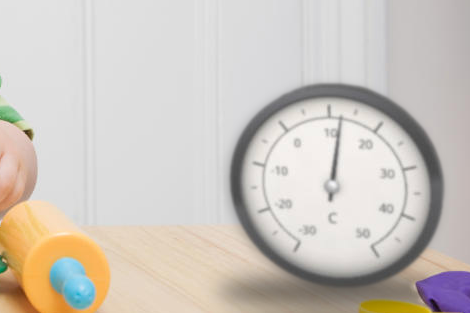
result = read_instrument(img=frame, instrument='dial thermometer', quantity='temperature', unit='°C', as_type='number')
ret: 12.5 °C
